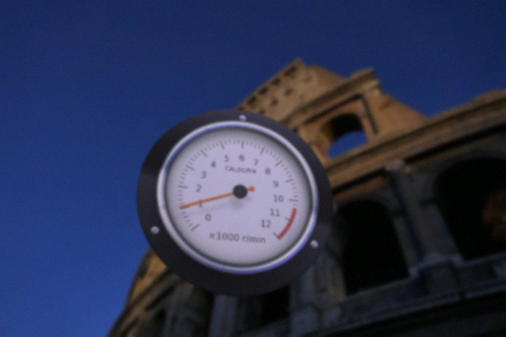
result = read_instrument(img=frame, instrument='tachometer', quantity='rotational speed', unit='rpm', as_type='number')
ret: 1000 rpm
